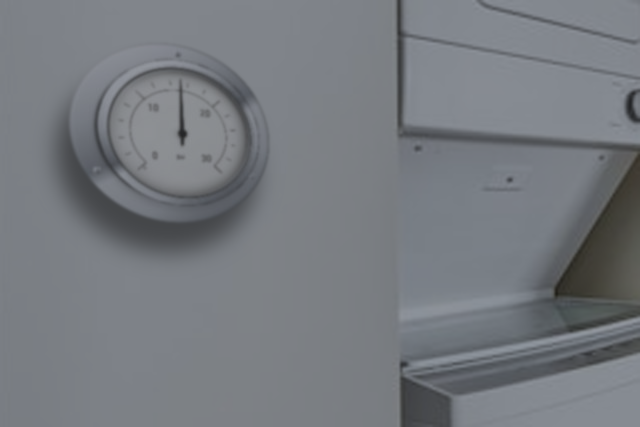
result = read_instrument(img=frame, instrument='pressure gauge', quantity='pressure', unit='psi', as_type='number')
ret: 15 psi
